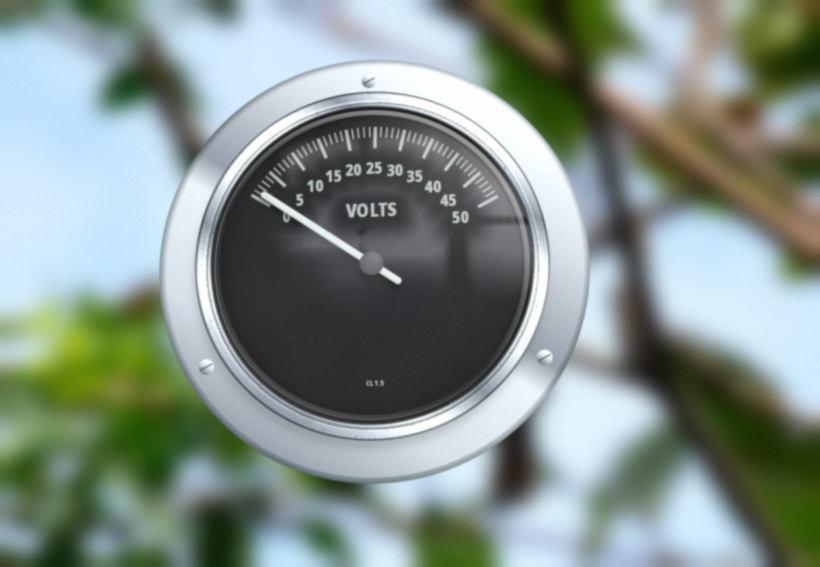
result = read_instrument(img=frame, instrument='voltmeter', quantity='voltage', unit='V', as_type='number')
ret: 1 V
